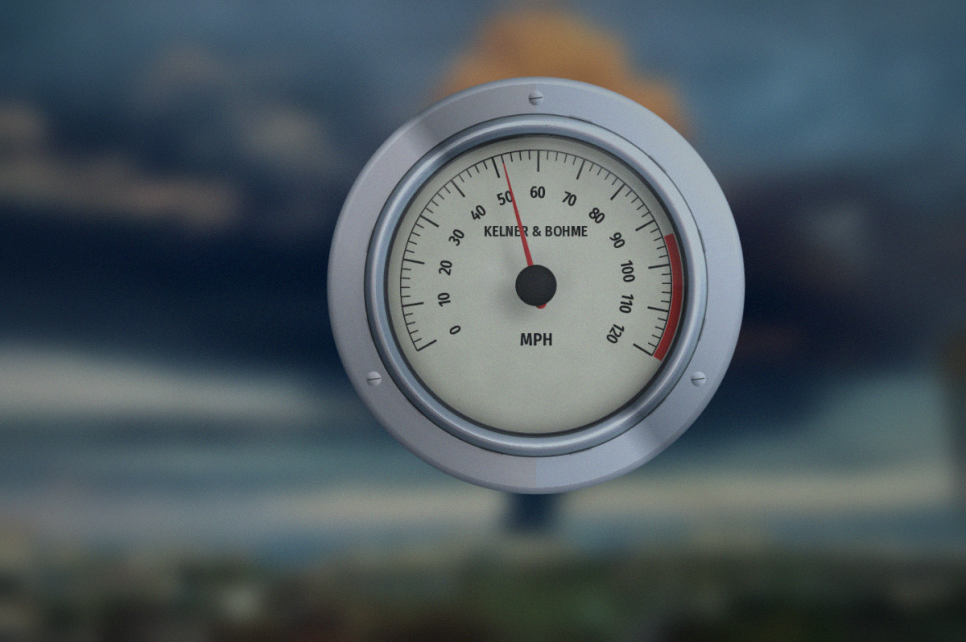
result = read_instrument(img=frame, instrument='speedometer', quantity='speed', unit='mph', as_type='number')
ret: 52 mph
